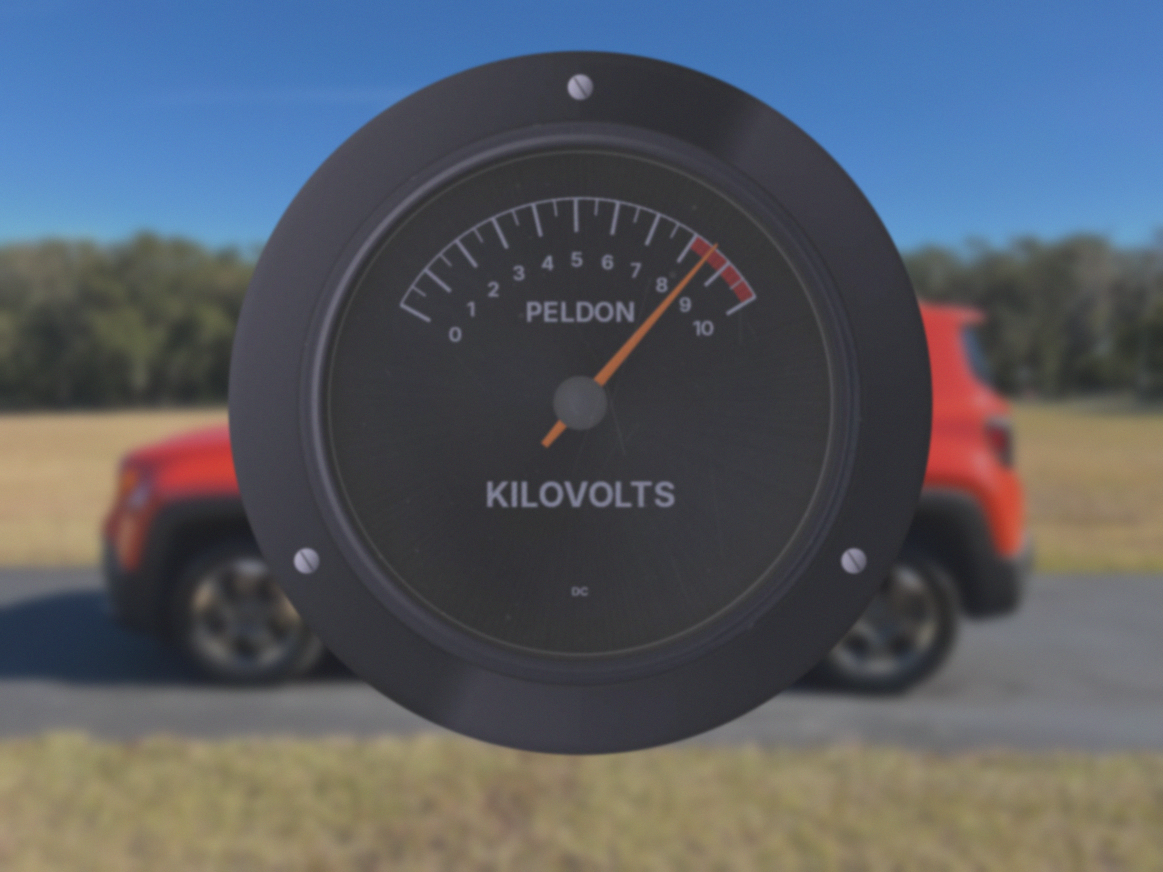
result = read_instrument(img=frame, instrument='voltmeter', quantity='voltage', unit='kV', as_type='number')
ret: 8.5 kV
